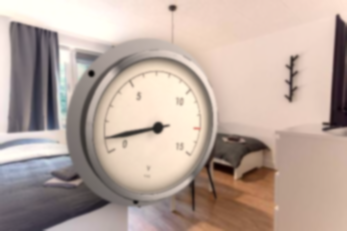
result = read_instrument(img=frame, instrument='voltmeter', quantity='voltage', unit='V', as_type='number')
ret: 1 V
